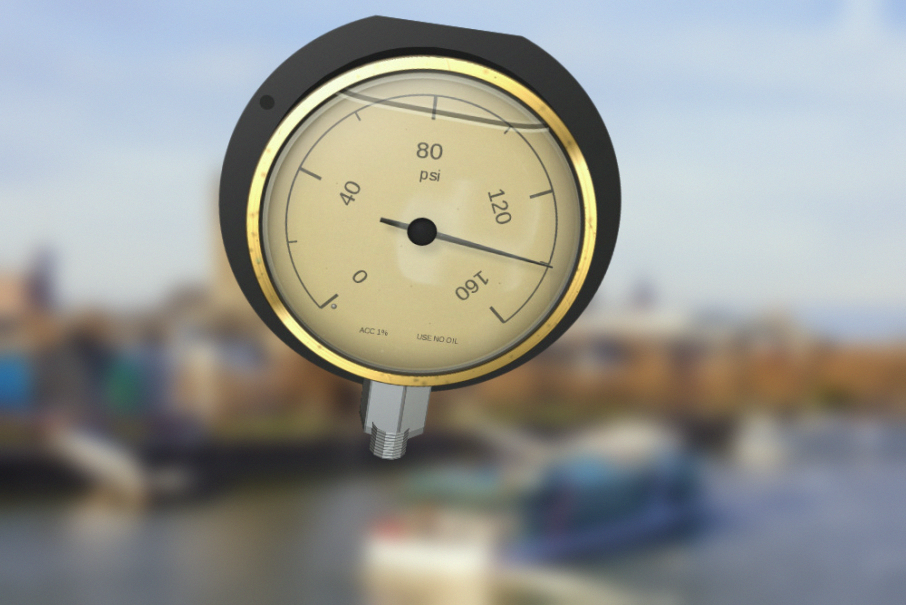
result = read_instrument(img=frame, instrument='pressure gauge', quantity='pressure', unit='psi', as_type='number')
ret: 140 psi
